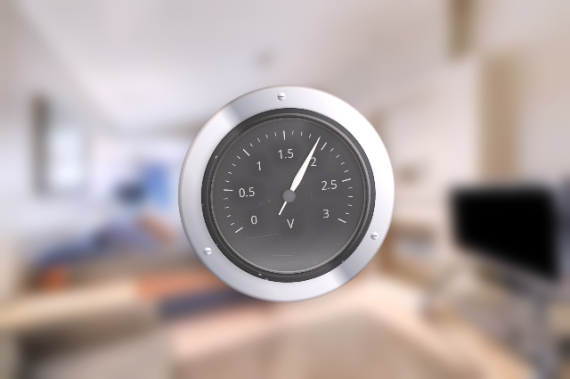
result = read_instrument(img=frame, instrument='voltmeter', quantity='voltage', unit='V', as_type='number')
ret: 1.9 V
